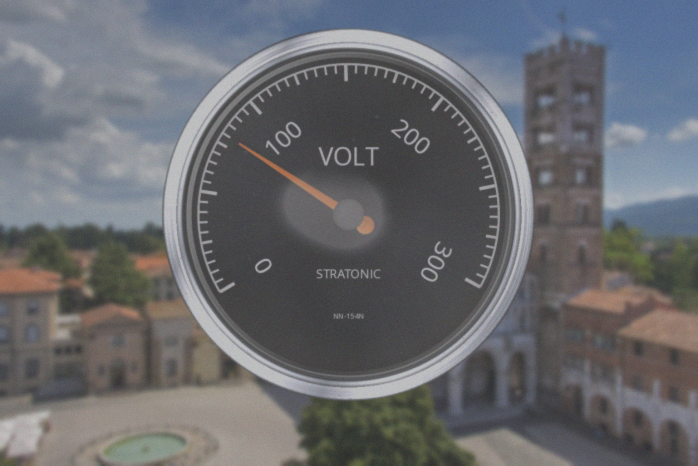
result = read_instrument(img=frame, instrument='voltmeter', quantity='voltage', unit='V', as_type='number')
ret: 80 V
